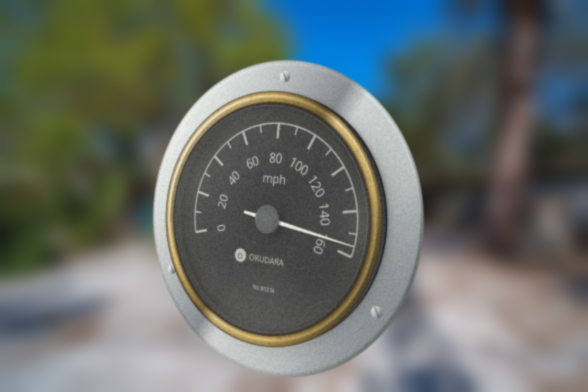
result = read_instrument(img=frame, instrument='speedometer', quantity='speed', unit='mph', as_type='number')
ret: 155 mph
